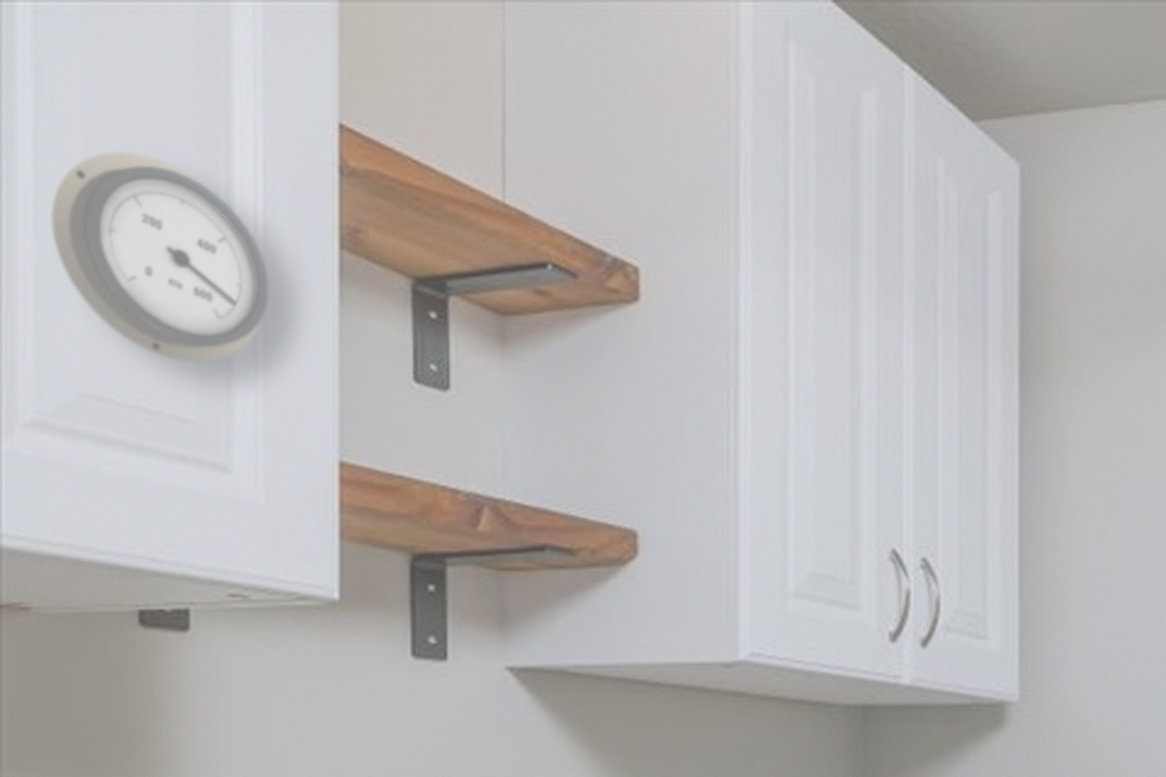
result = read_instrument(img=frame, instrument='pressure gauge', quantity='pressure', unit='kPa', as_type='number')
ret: 550 kPa
